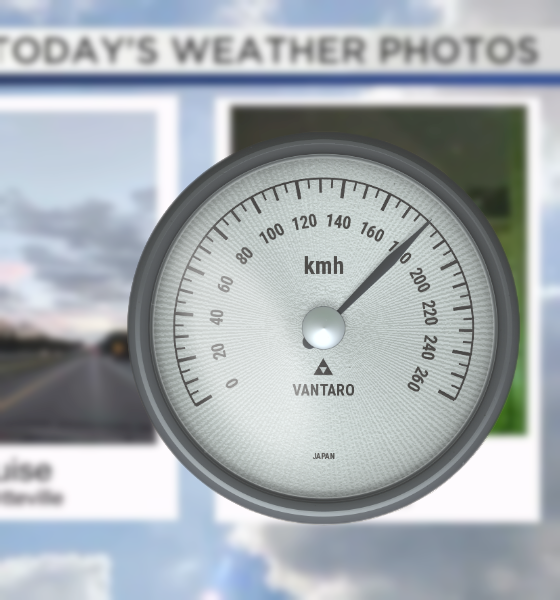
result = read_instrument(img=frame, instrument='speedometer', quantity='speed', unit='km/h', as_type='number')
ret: 180 km/h
